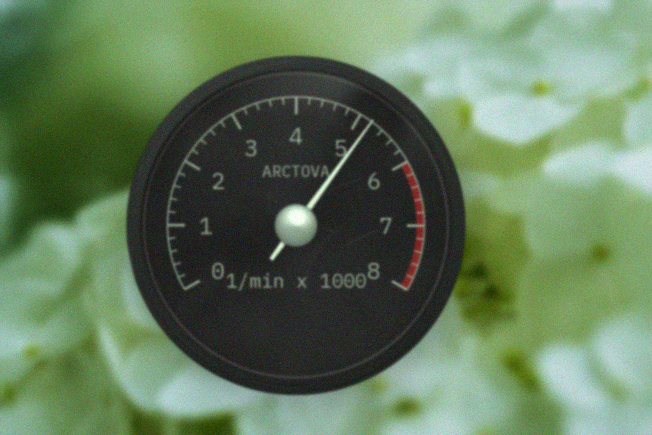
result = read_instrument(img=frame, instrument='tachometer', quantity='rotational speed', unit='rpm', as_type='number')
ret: 5200 rpm
